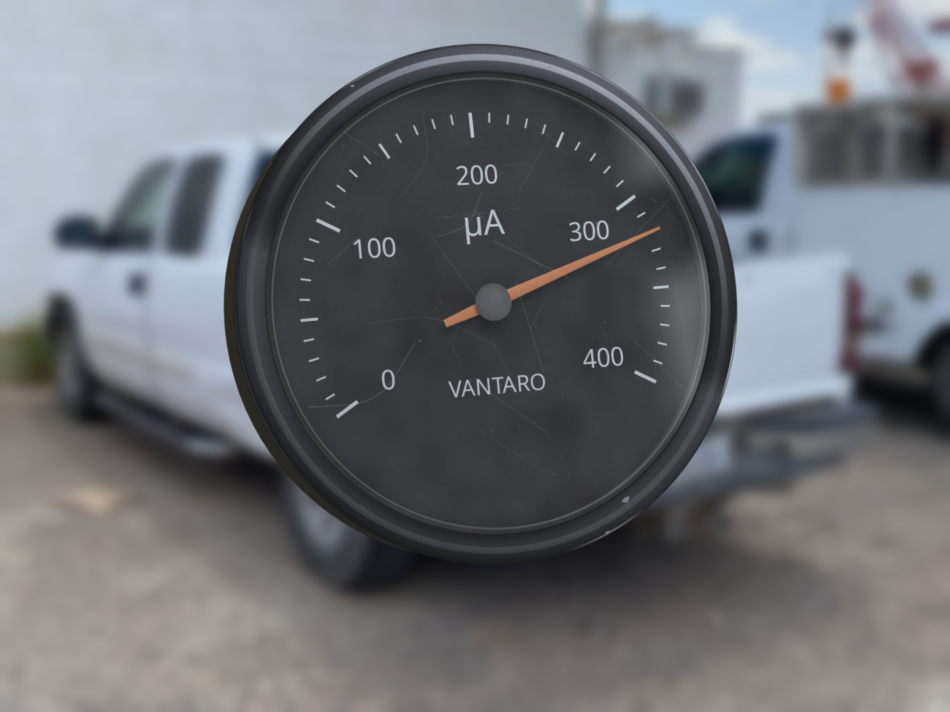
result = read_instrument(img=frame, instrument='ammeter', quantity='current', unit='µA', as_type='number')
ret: 320 µA
